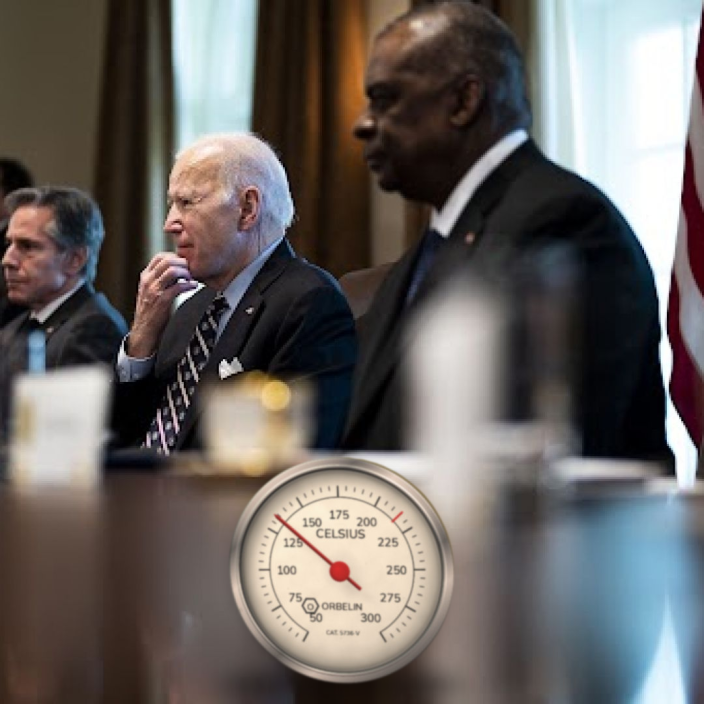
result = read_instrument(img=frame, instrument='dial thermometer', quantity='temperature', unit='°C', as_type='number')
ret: 135 °C
